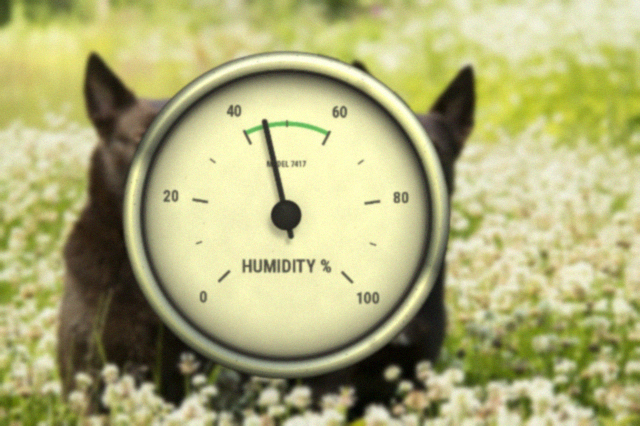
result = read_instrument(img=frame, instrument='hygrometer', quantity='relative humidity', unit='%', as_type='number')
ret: 45 %
